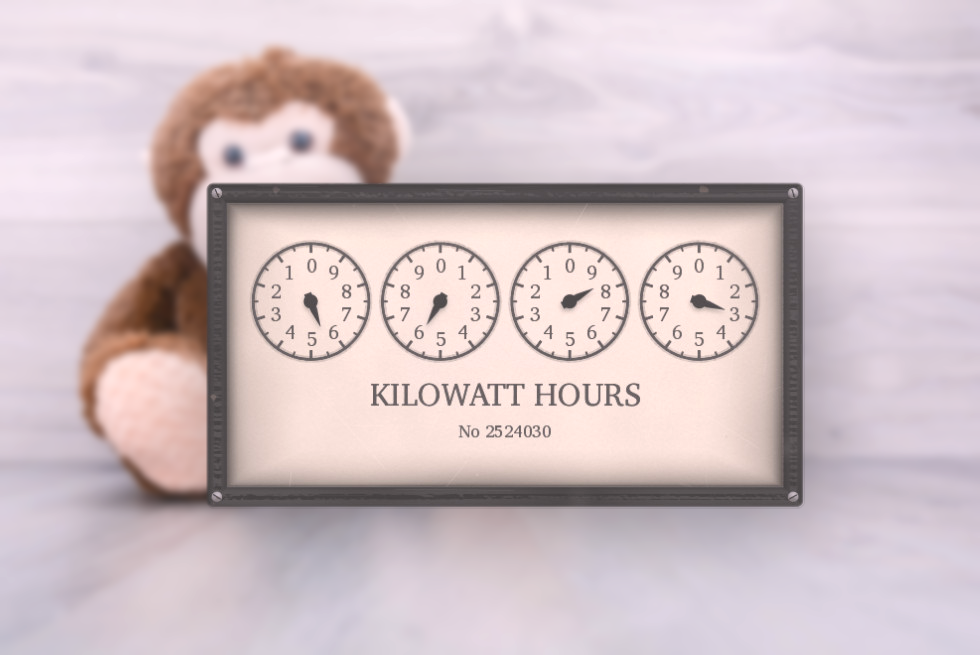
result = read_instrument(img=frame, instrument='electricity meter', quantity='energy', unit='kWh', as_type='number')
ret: 5583 kWh
